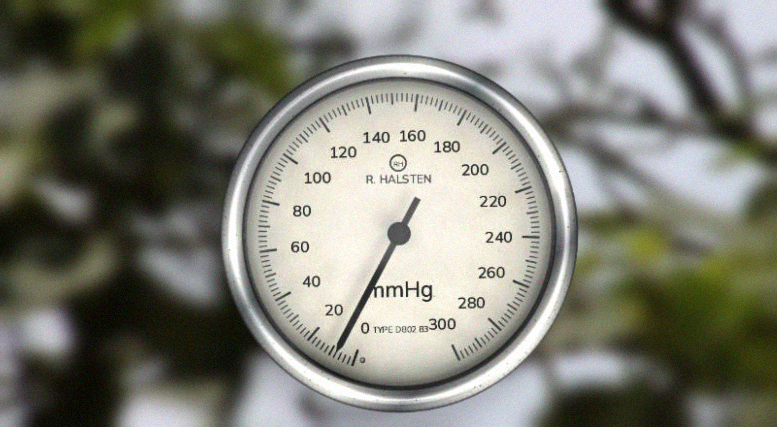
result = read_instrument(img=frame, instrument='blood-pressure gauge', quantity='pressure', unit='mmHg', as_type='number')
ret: 8 mmHg
